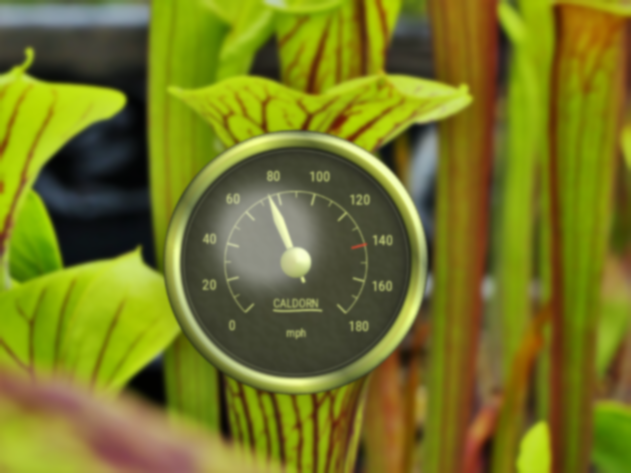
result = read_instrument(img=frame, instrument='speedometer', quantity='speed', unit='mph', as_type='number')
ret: 75 mph
